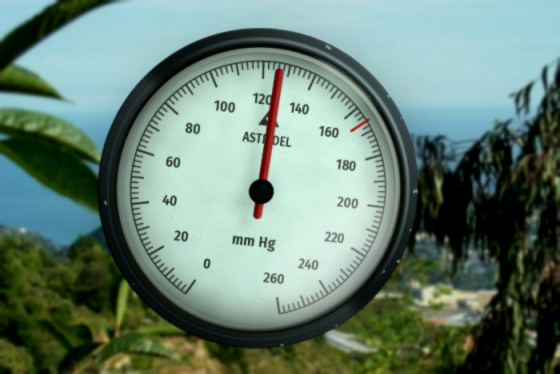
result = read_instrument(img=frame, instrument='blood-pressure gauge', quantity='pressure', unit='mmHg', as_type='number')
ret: 126 mmHg
